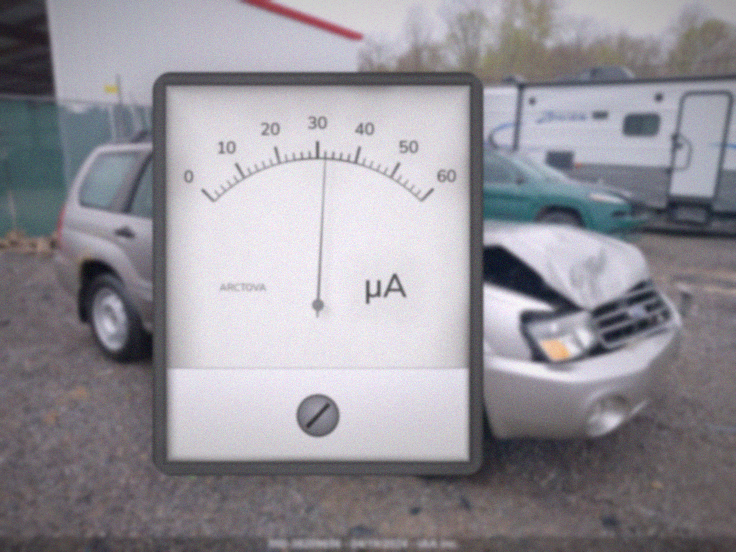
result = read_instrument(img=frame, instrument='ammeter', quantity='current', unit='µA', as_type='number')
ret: 32 µA
